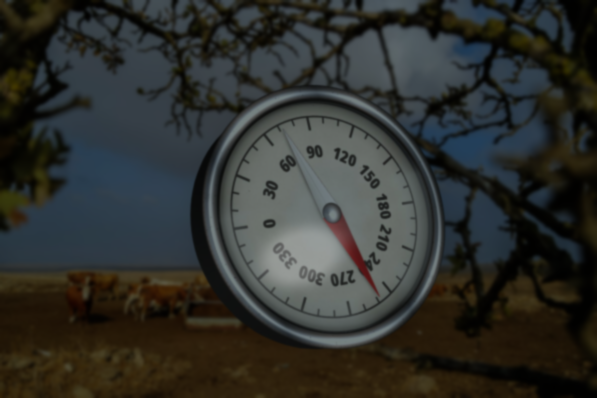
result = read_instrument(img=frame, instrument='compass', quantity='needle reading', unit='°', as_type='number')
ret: 250 °
